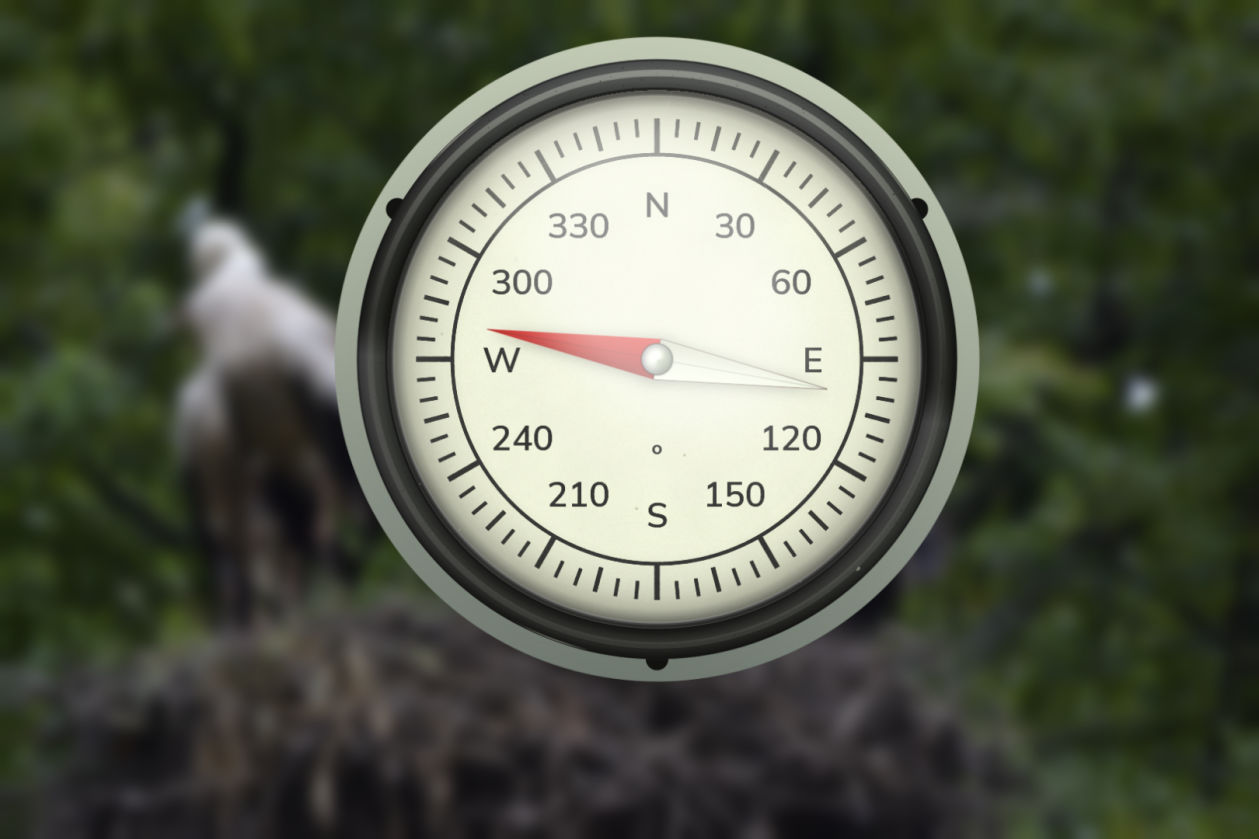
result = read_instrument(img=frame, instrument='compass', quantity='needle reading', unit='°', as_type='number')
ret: 280 °
